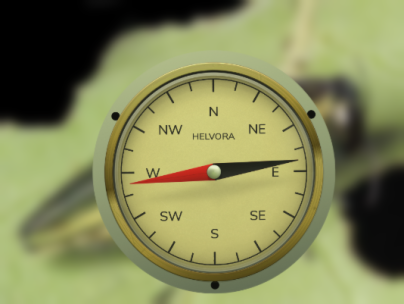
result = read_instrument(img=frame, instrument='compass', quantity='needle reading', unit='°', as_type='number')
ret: 262.5 °
